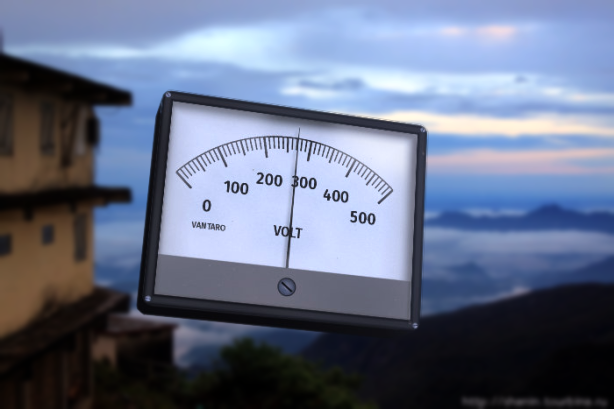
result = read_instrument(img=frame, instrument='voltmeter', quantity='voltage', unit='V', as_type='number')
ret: 270 V
